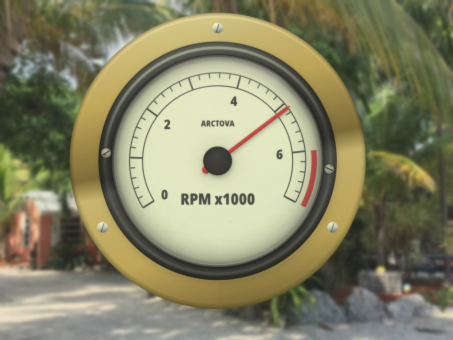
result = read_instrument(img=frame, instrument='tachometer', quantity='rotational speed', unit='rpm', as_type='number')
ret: 5100 rpm
